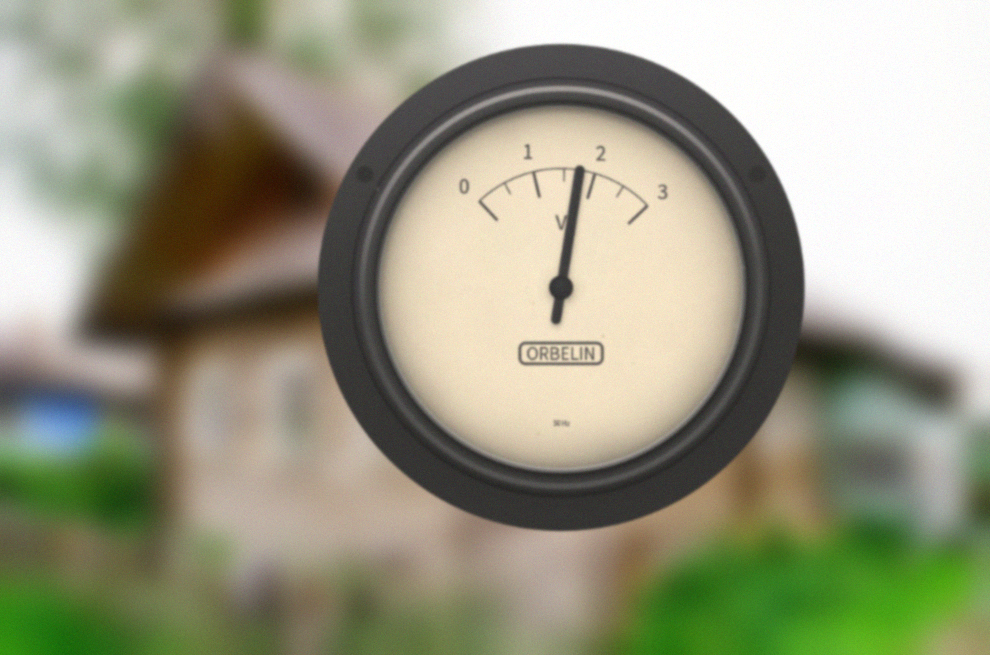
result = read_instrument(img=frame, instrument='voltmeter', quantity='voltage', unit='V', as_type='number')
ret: 1.75 V
